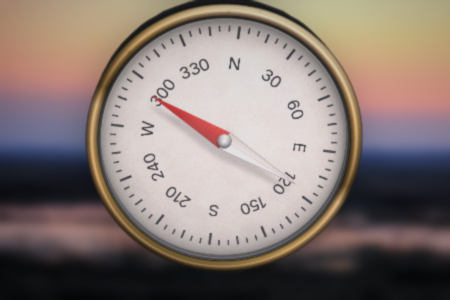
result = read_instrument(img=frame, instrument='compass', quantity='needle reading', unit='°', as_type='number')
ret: 295 °
